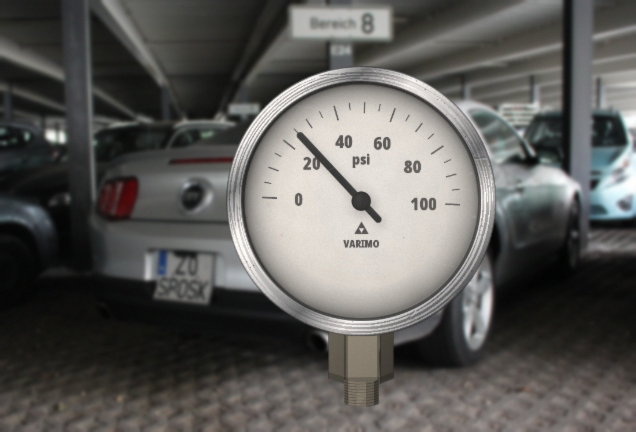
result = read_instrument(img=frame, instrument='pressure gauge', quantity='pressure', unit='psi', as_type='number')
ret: 25 psi
